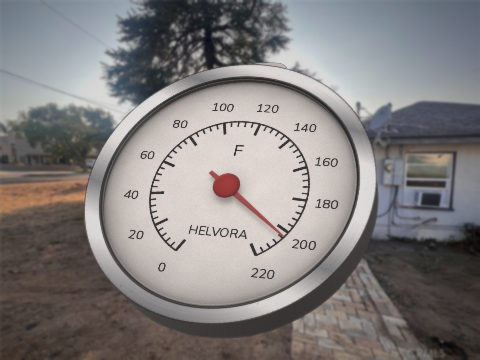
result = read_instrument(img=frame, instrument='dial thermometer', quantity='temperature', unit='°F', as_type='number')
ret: 204 °F
